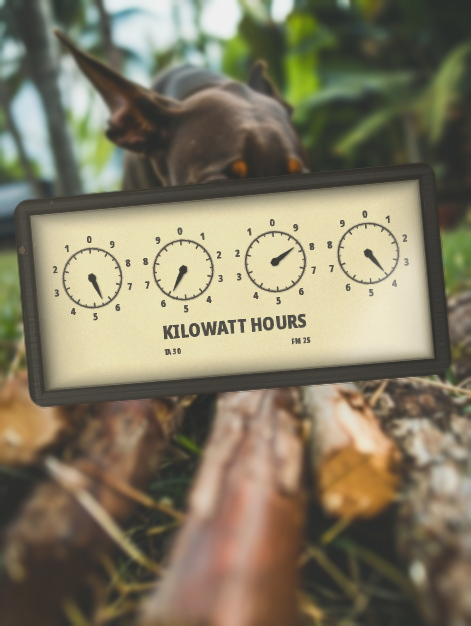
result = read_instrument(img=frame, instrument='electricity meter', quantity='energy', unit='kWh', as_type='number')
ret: 5584 kWh
